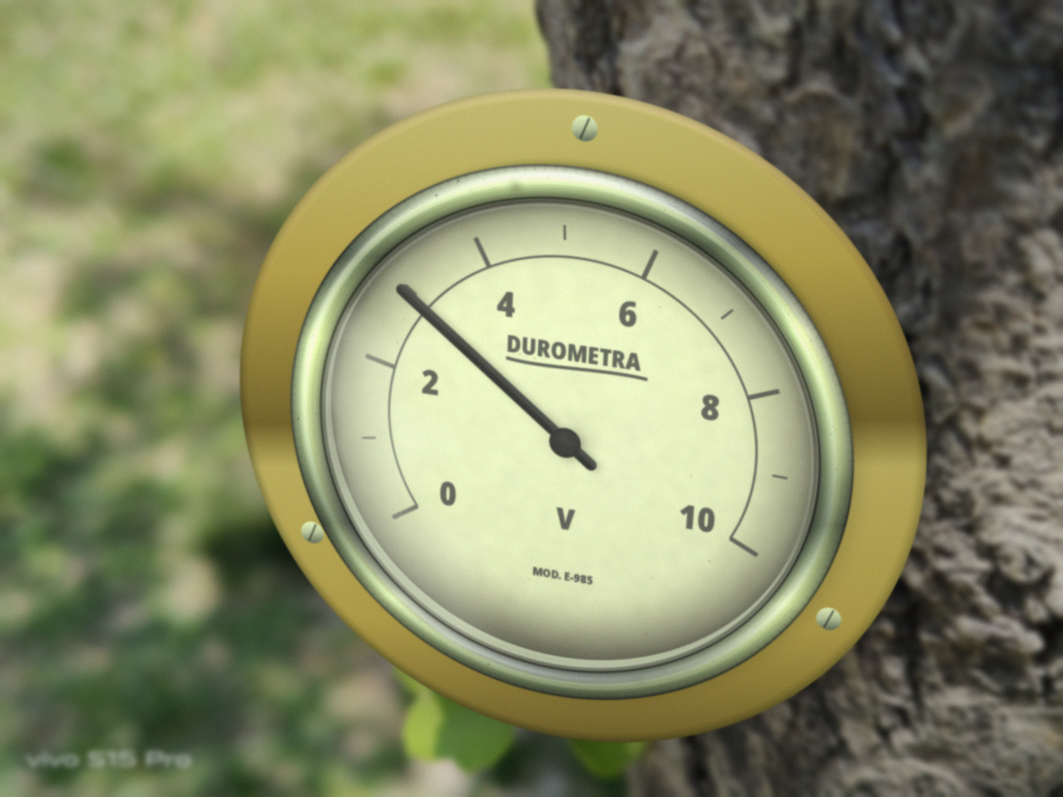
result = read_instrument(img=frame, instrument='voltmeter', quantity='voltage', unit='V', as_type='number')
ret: 3 V
